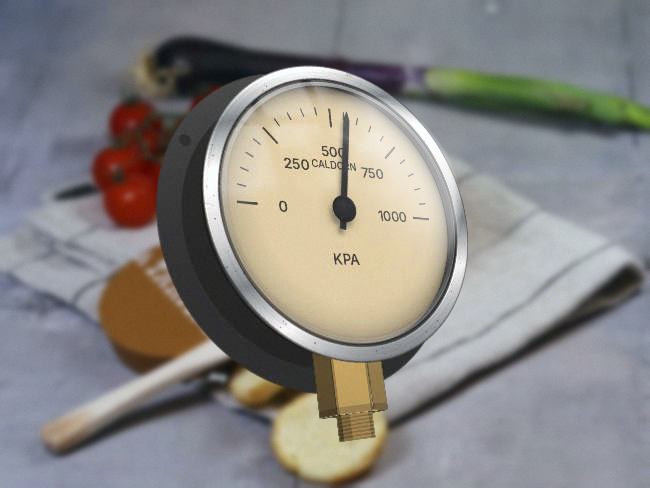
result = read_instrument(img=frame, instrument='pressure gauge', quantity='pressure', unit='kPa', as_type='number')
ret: 550 kPa
